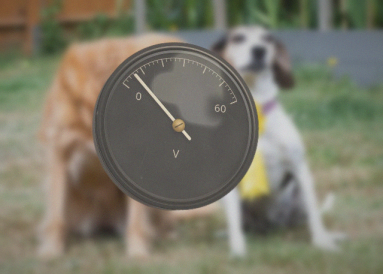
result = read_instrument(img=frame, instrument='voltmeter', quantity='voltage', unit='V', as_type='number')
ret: 6 V
